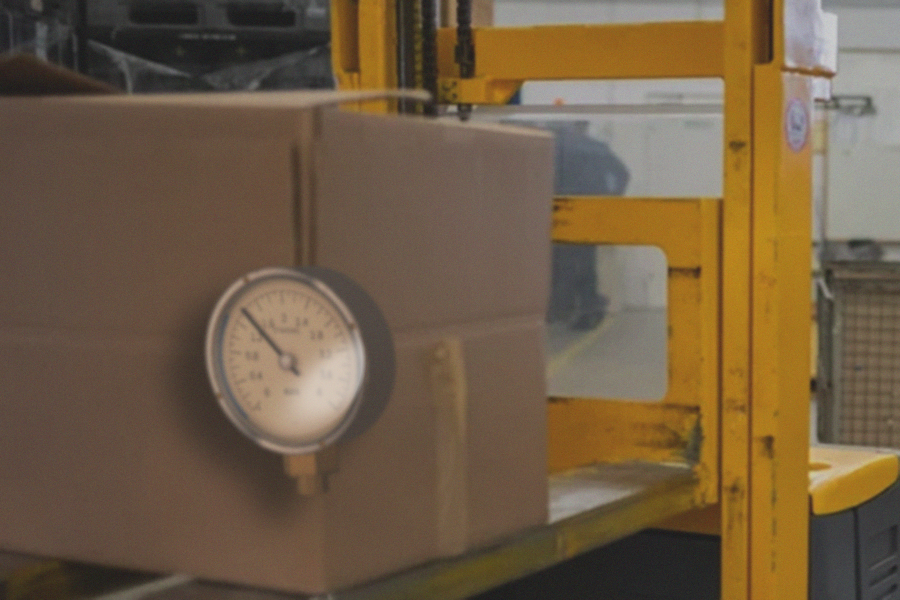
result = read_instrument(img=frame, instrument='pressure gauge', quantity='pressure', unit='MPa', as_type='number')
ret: 1.4 MPa
